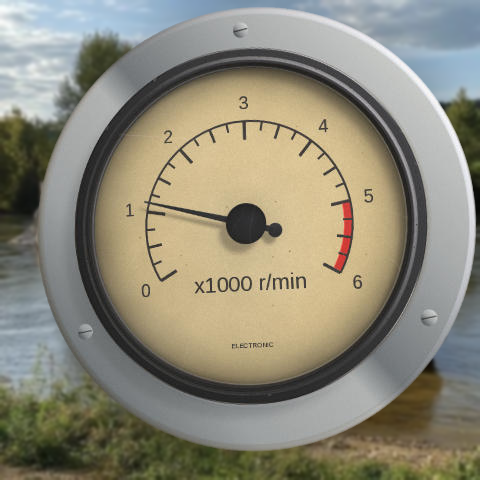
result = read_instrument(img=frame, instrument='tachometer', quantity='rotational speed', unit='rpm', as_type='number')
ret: 1125 rpm
